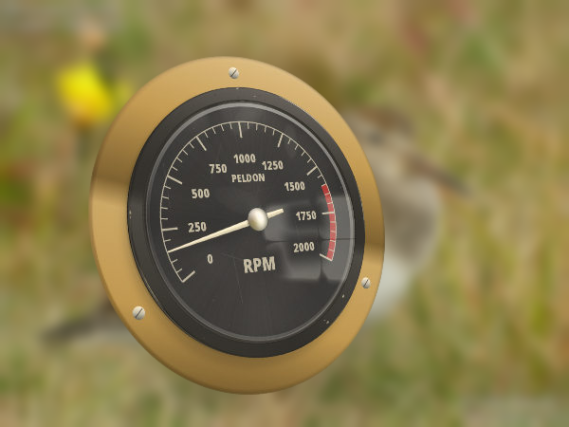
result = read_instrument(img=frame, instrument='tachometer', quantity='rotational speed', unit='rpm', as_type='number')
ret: 150 rpm
